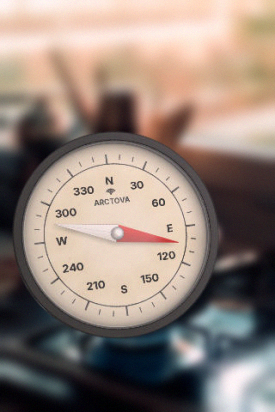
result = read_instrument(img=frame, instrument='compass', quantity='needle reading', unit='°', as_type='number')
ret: 105 °
